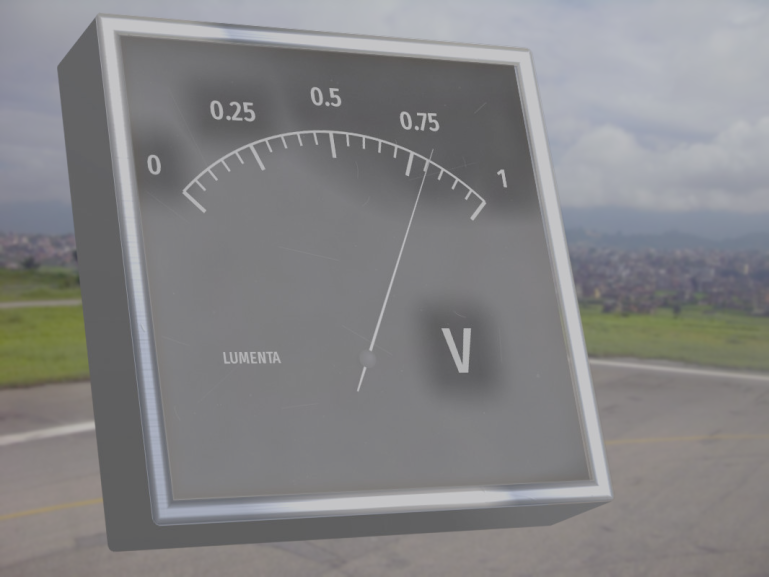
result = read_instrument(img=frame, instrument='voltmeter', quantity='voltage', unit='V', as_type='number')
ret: 0.8 V
